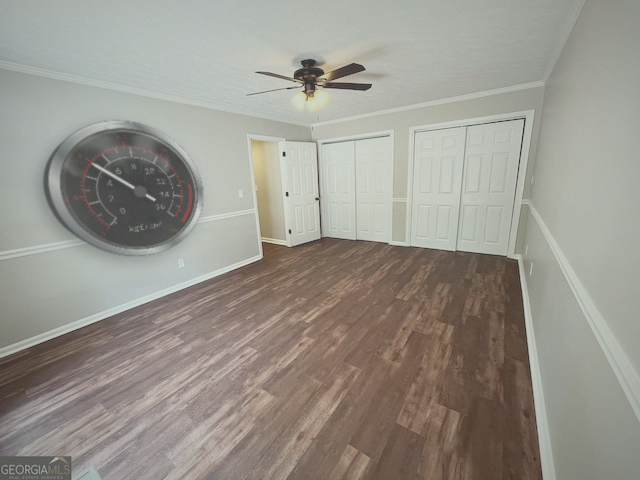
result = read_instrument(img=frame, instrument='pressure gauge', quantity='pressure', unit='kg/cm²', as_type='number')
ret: 5 kg/cm²
